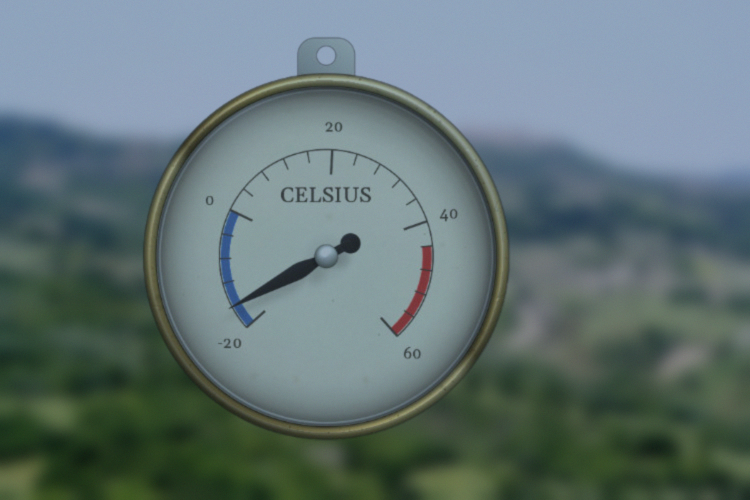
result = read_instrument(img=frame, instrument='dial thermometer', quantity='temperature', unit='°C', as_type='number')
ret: -16 °C
